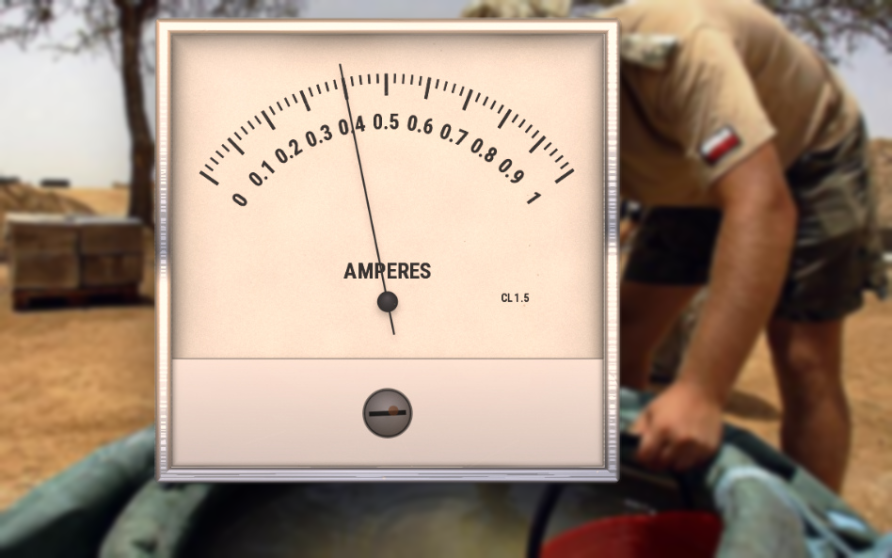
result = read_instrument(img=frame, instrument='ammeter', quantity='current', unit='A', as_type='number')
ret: 0.4 A
